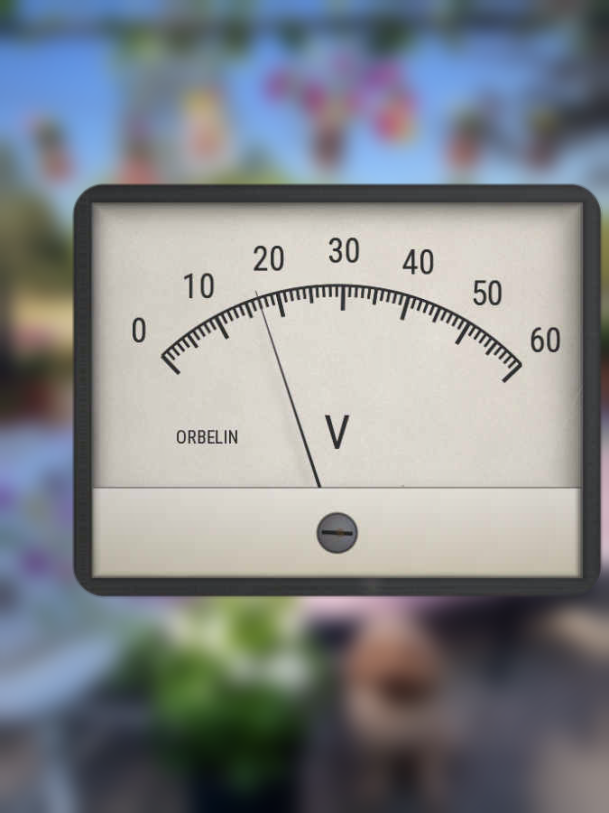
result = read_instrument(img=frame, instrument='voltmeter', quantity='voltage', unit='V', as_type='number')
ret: 17 V
